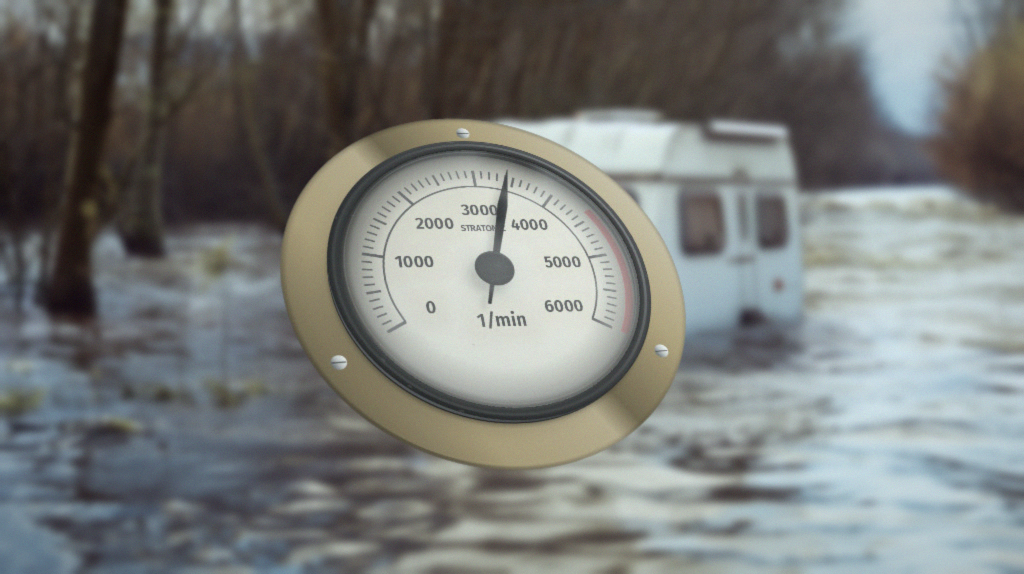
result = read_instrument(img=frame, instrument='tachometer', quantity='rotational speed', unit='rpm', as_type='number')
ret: 3400 rpm
